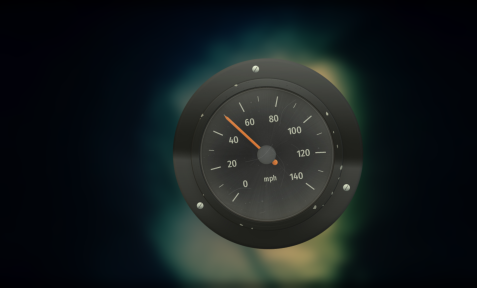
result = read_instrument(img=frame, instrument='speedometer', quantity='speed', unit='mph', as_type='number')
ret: 50 mph
